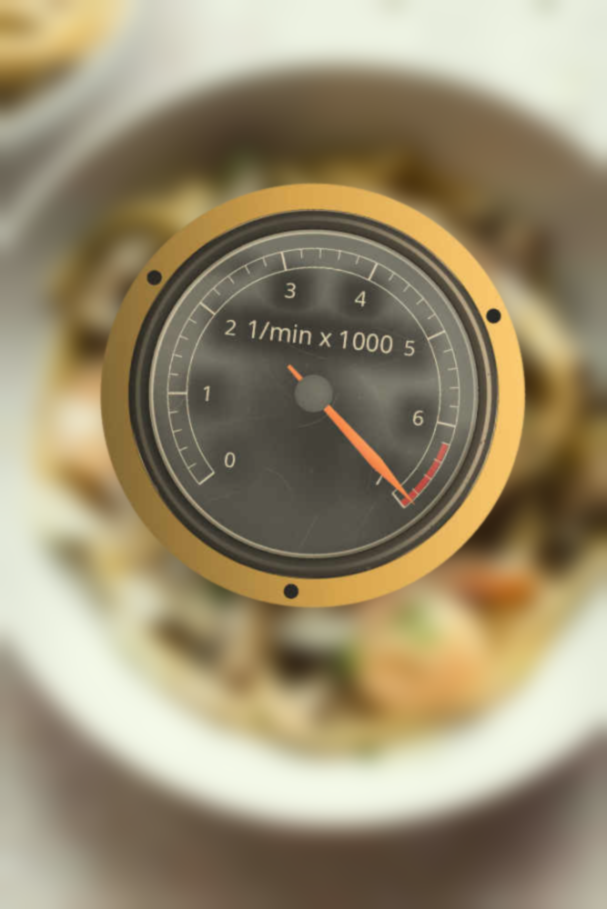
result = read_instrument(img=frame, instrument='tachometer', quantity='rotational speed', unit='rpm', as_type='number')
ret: 6900 rpm
